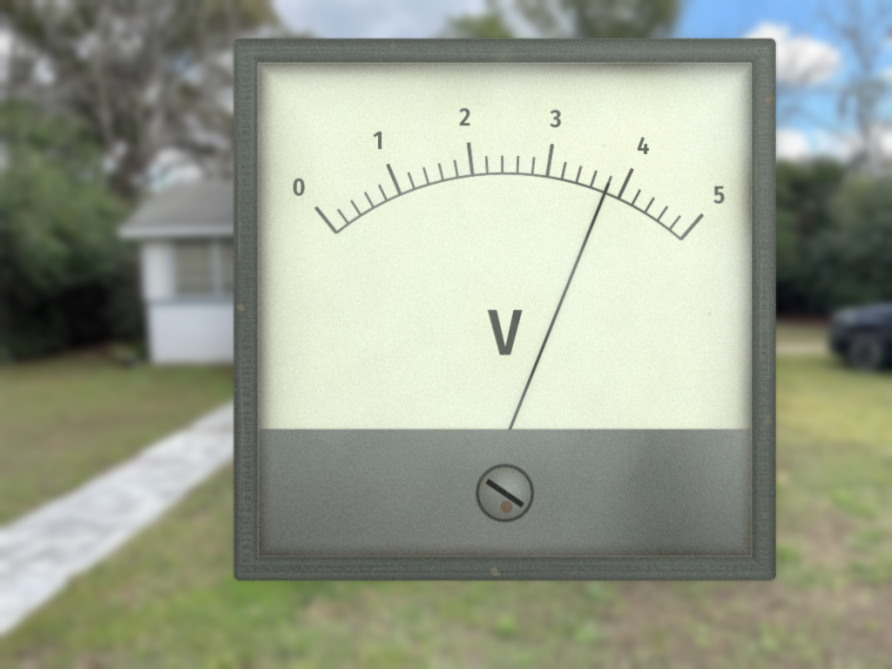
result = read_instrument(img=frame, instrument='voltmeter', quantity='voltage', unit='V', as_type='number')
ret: 3.8 V
